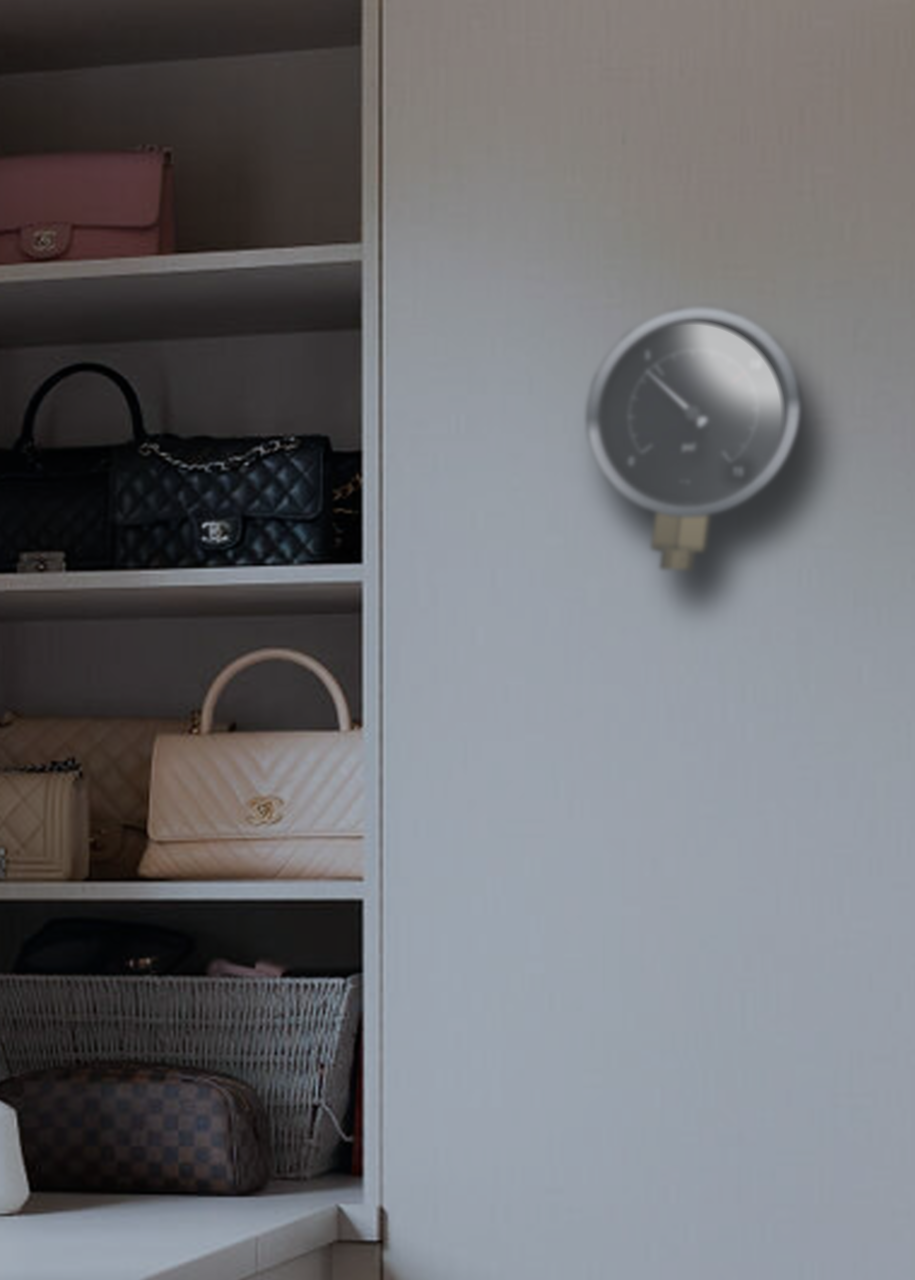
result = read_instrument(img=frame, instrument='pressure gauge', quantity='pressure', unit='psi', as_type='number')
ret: 4.5 psi
